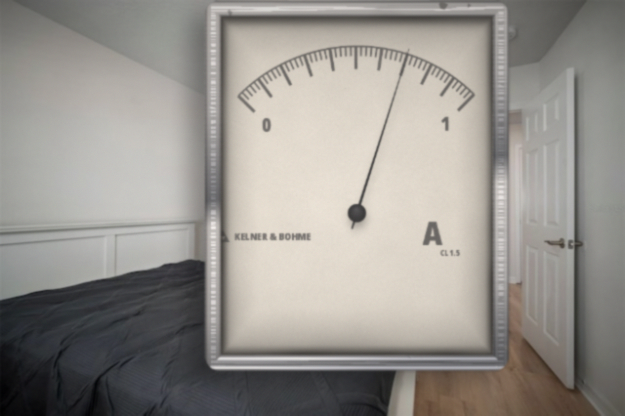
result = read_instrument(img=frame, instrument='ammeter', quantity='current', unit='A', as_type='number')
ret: 0.7 A
